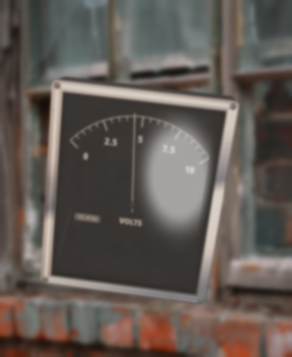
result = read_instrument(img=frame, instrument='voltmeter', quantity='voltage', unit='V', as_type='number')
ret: 4.5 V
